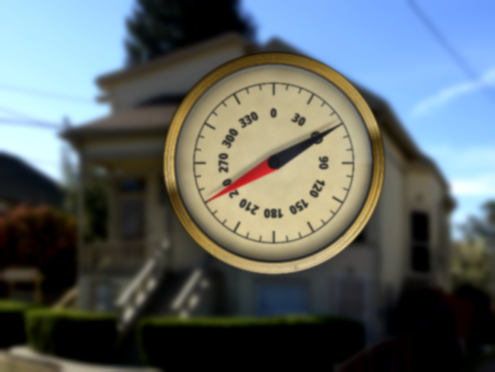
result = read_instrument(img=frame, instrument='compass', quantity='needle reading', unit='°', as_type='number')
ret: 240 °
